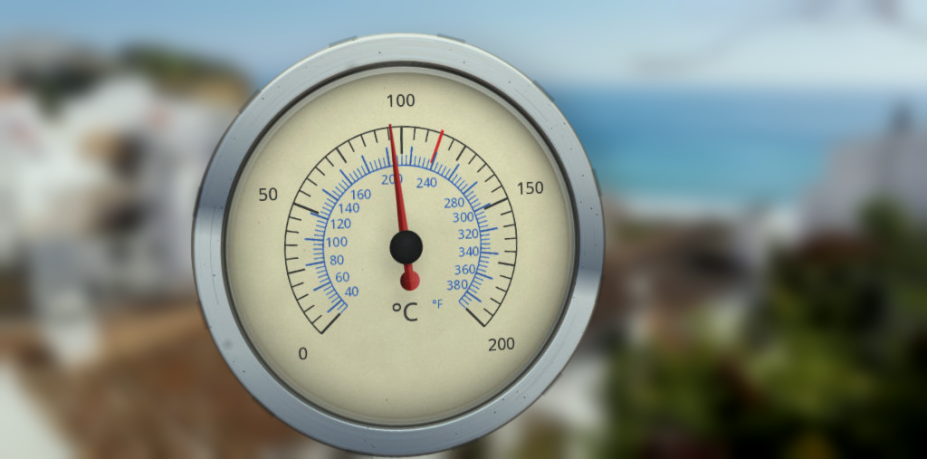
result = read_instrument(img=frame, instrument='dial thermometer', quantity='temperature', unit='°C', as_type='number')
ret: 95 °C
